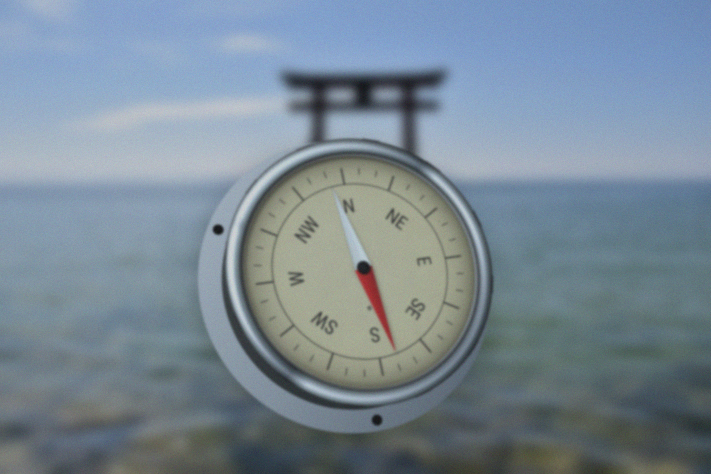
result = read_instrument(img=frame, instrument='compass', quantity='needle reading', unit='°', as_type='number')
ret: 170 °
